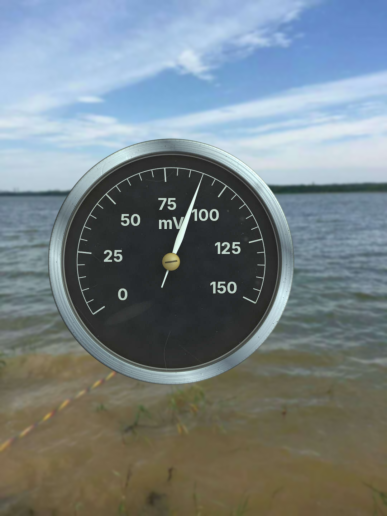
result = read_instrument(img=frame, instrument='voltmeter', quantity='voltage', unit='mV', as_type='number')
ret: 90 mV
